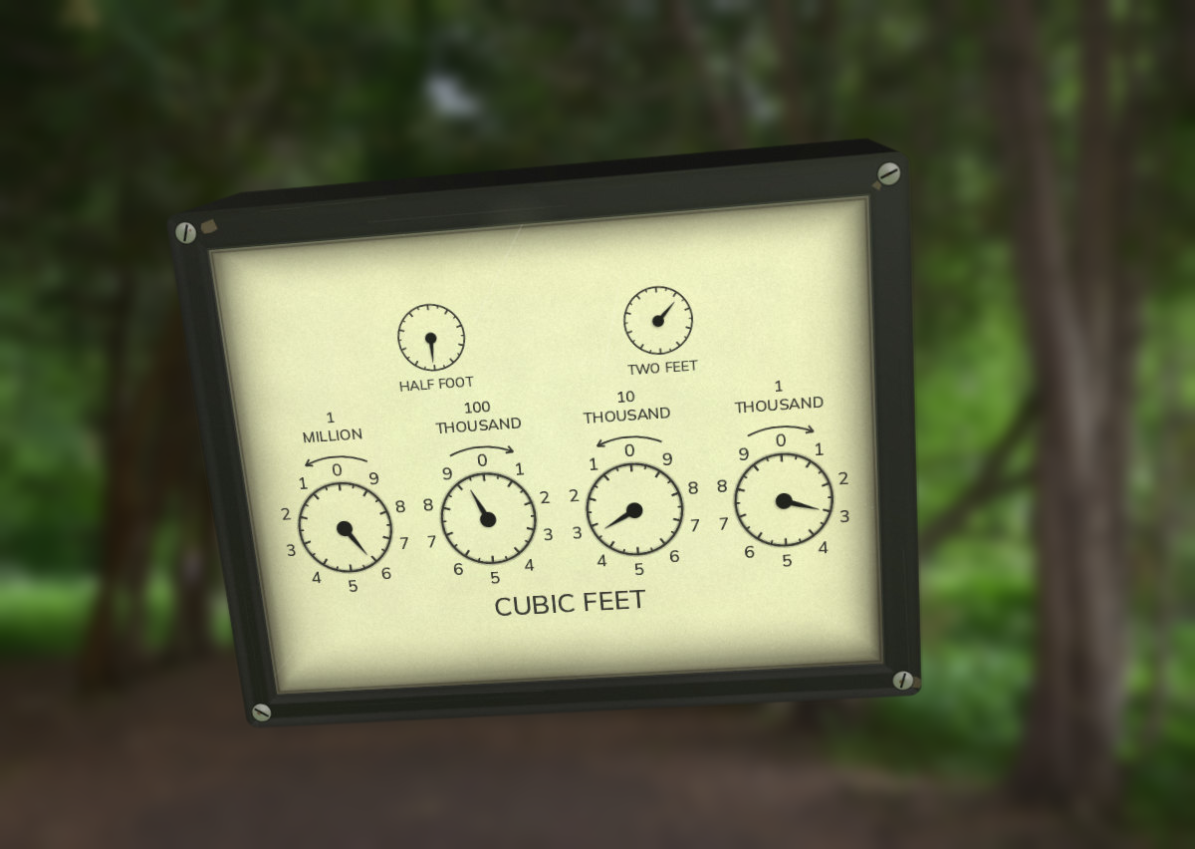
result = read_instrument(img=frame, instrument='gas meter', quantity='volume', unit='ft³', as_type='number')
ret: 593300 ft³
